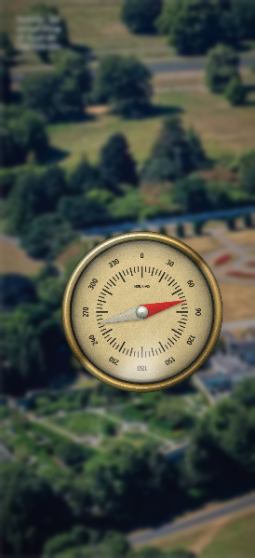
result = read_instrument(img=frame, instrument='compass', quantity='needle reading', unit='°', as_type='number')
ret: 75 °
